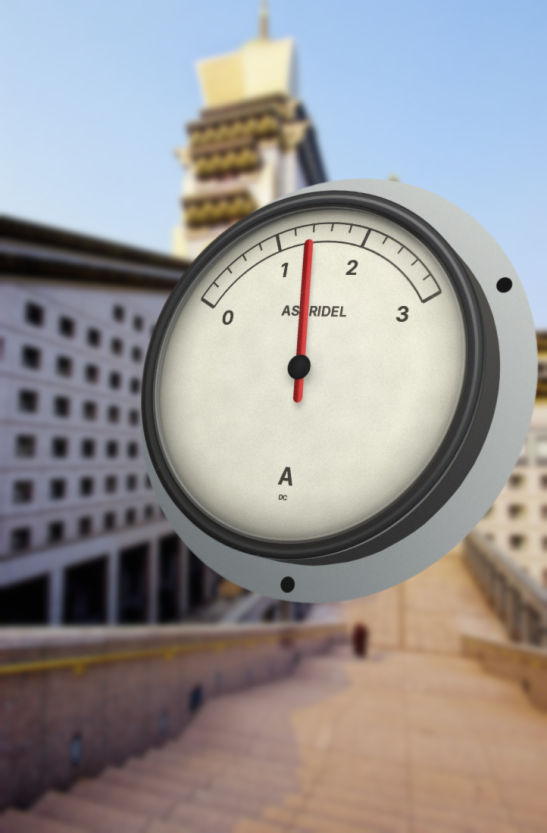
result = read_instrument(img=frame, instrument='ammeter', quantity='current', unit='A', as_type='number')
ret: 1.4 A
